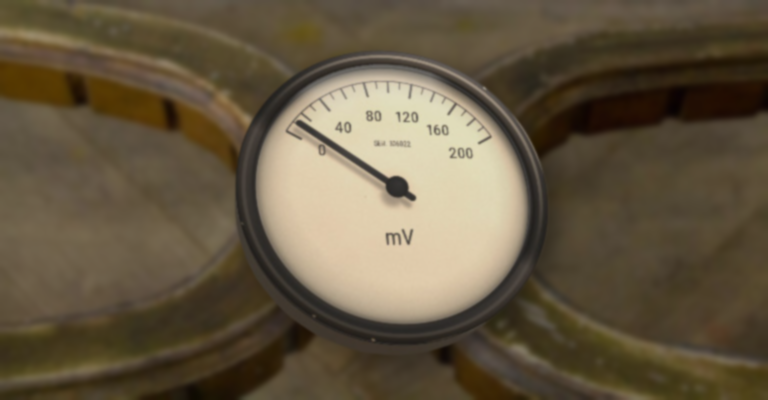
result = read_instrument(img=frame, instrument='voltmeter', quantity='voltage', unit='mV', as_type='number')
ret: 10 mV
